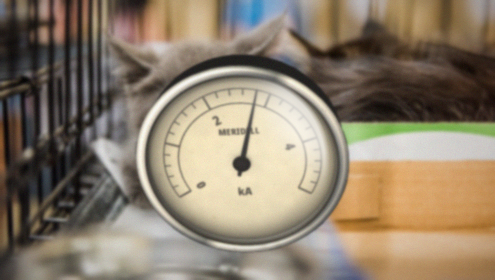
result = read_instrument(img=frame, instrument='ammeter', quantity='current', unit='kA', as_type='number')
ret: 2.8 kA
